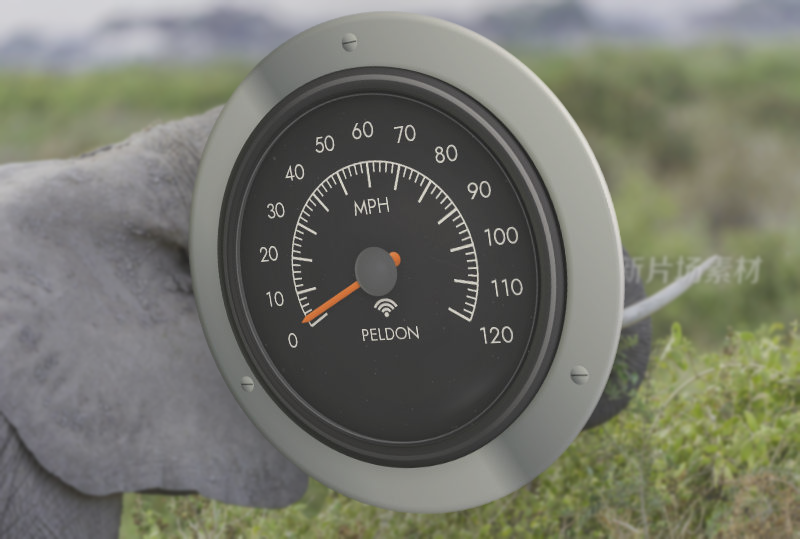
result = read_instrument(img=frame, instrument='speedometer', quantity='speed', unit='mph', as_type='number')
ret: 2 mph
